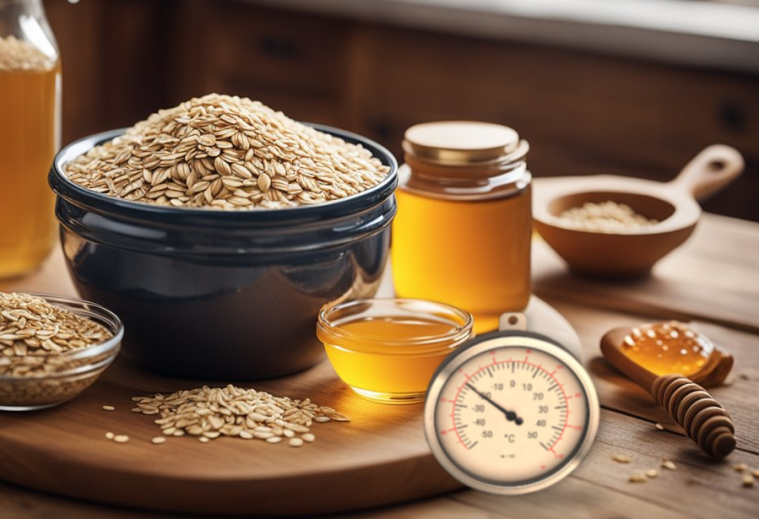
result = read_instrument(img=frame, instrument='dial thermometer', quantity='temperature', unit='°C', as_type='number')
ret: -20 °C
